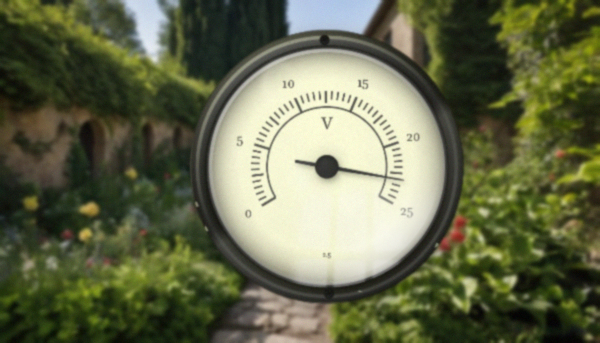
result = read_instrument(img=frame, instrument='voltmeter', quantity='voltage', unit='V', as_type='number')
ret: 23 V
